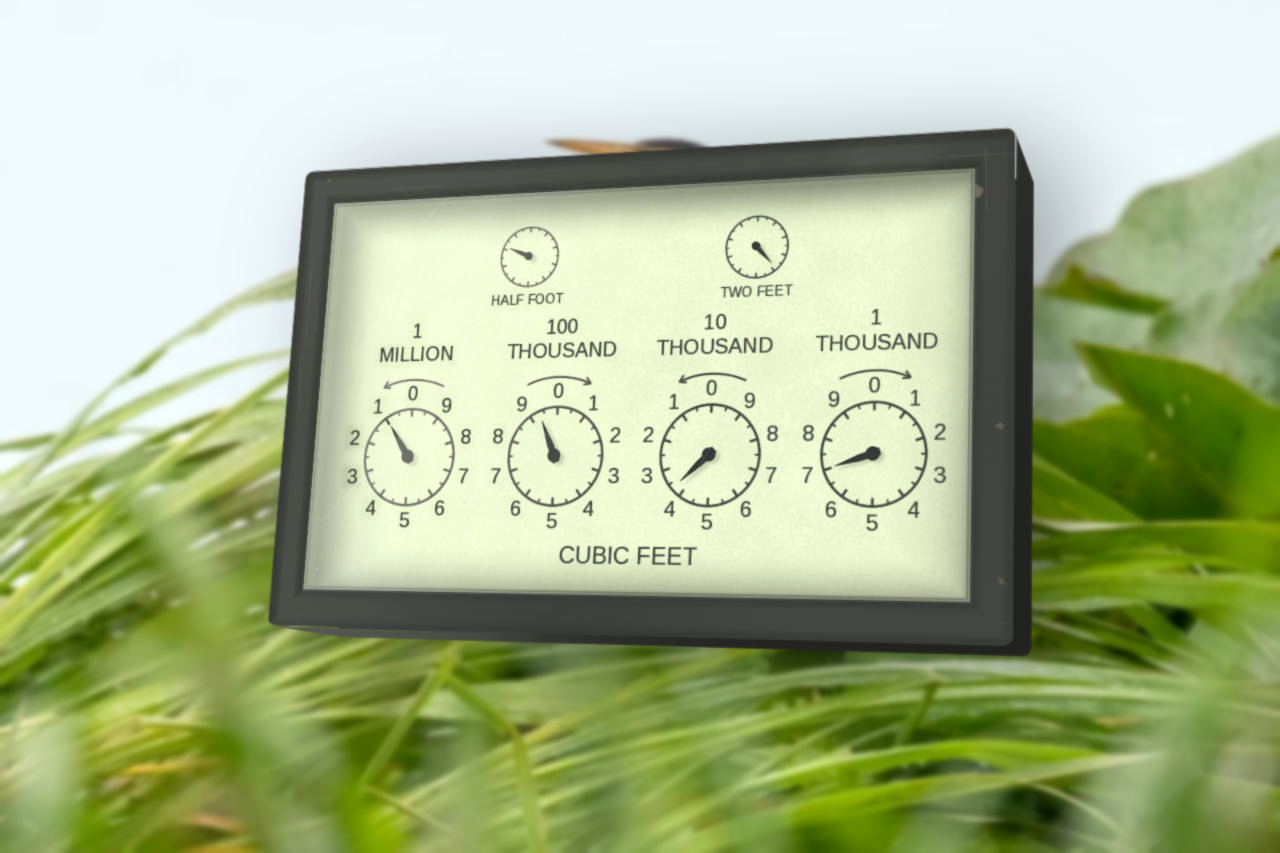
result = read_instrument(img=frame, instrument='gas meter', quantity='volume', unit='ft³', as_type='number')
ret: 93700 ft³
